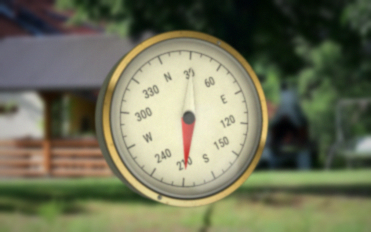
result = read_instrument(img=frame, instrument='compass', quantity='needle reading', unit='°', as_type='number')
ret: 210 °
